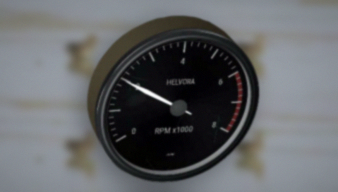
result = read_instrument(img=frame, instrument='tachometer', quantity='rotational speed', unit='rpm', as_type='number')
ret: 2000 rpm
